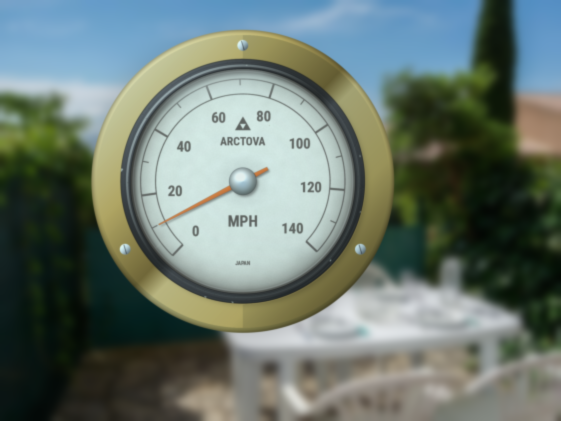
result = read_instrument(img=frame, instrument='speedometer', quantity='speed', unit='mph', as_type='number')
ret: 10 mph
